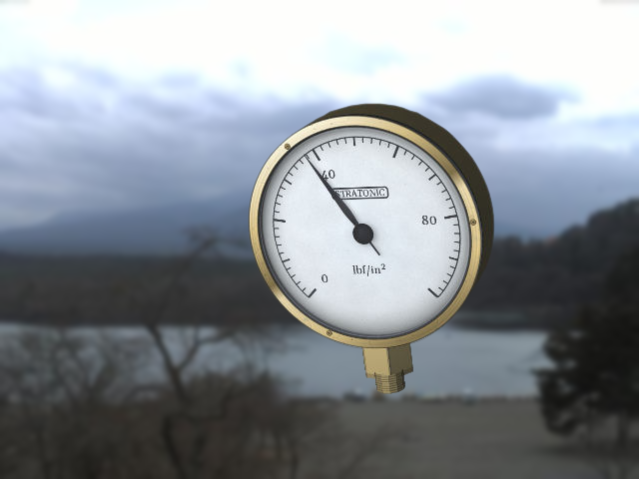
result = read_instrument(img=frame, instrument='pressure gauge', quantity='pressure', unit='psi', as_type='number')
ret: 38 psi
